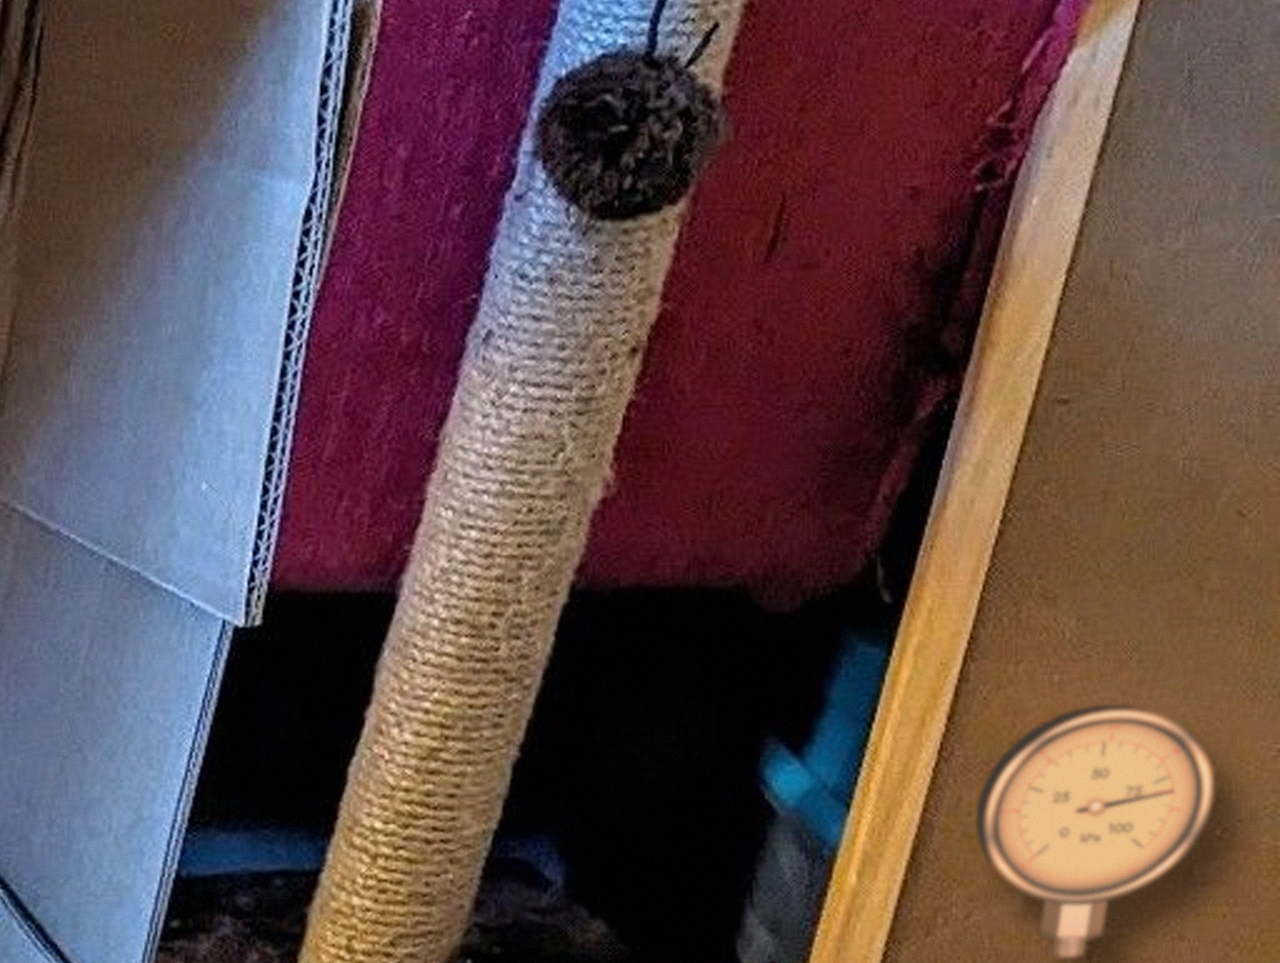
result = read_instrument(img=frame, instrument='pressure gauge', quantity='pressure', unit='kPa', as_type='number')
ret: 80 kPa
